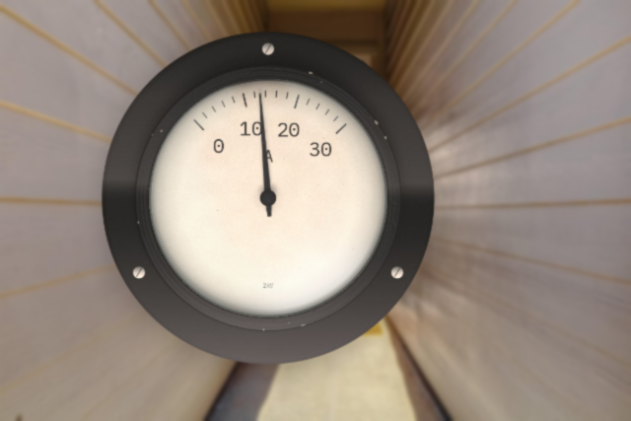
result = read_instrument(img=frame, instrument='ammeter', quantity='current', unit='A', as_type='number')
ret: 13 A
